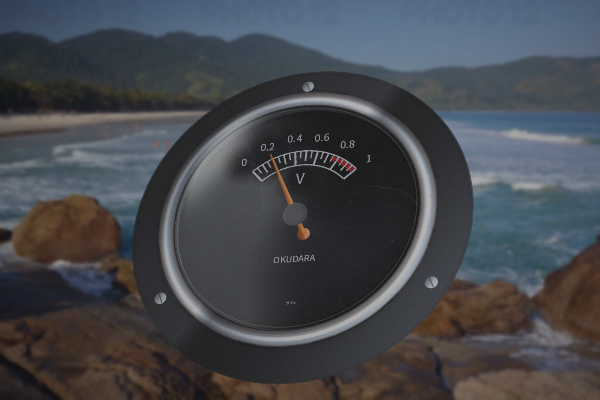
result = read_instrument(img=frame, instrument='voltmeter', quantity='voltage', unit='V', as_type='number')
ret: 0.2 V
